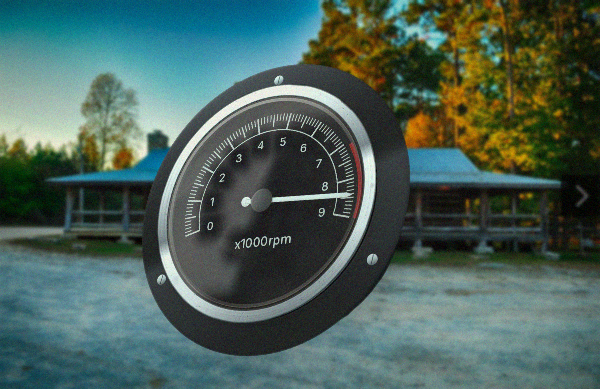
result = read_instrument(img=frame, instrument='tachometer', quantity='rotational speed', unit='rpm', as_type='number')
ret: 8500 rpm
